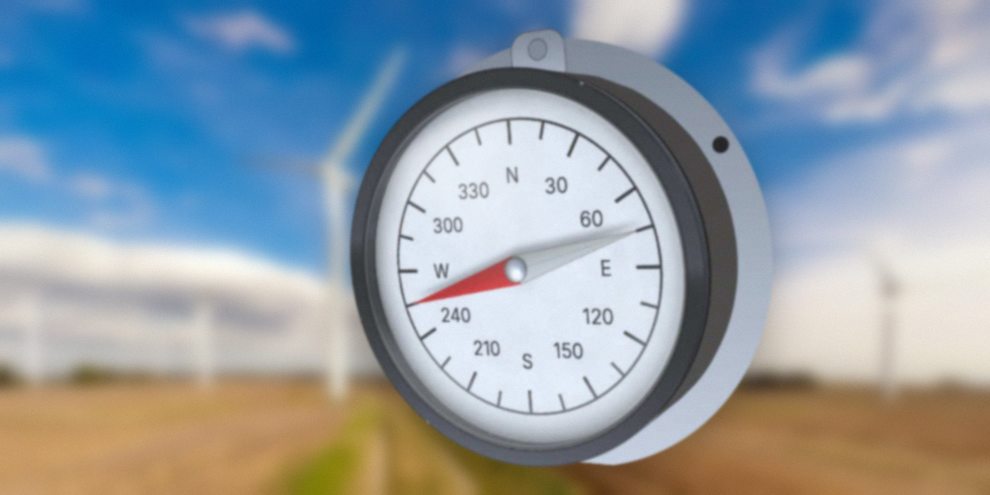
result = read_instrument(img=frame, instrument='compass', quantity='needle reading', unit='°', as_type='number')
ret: 255 °
